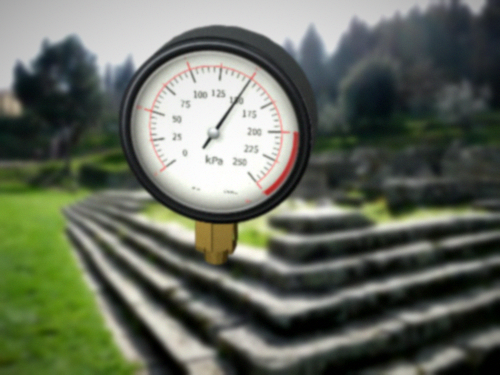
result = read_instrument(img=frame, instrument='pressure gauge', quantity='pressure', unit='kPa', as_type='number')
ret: 150 kPa
